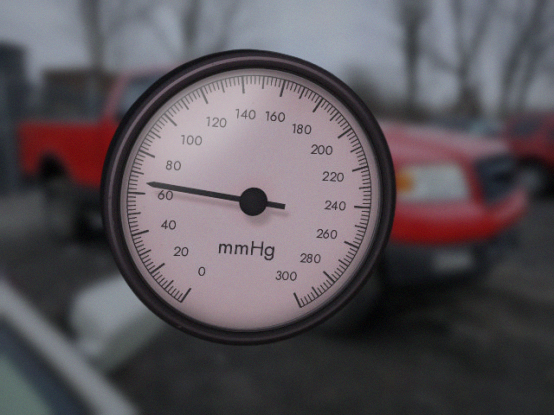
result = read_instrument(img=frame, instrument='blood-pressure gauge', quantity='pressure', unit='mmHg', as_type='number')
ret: 66 mmHg
